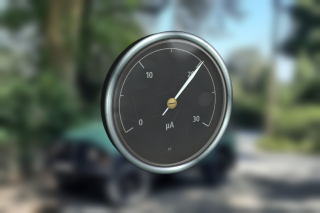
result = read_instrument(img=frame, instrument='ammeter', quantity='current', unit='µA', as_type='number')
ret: 20 µA
